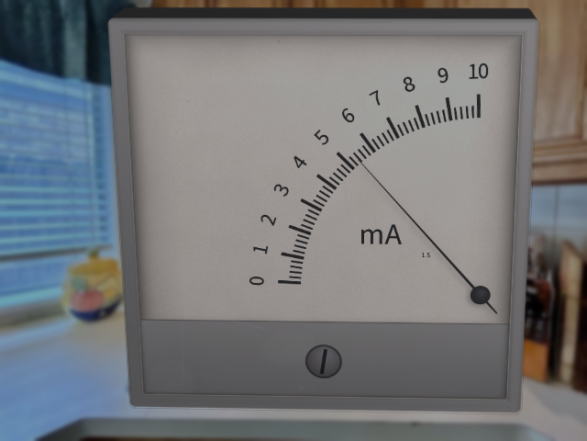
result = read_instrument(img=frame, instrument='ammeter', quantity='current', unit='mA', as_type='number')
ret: 5.4 mA
